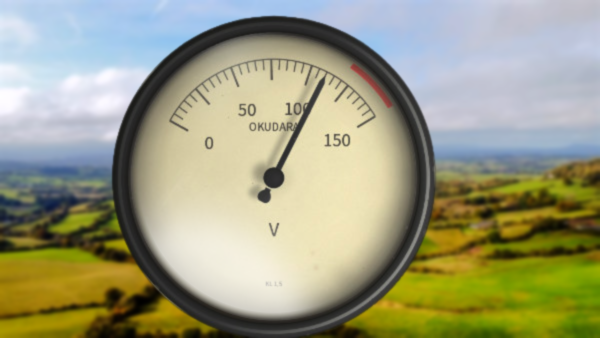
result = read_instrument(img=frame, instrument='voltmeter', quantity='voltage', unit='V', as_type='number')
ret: 110 V
